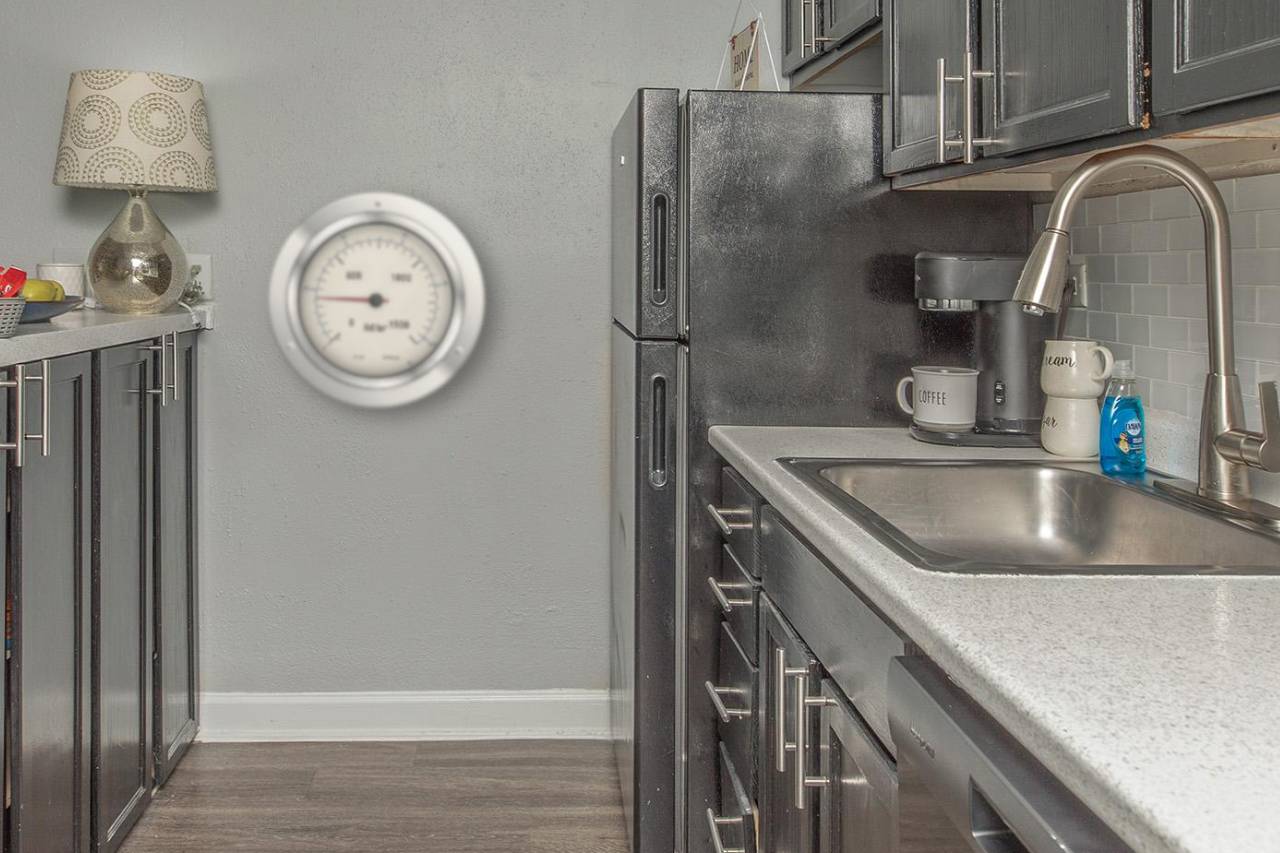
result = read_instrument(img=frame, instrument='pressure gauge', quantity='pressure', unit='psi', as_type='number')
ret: 250 psi
